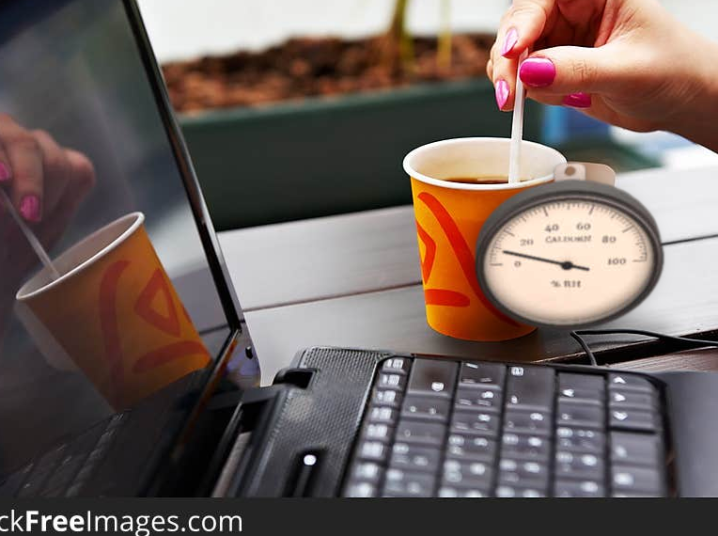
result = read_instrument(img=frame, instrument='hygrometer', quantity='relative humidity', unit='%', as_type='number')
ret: 10 %
